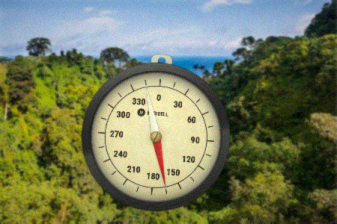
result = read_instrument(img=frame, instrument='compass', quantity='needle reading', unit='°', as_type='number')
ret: 165 °
